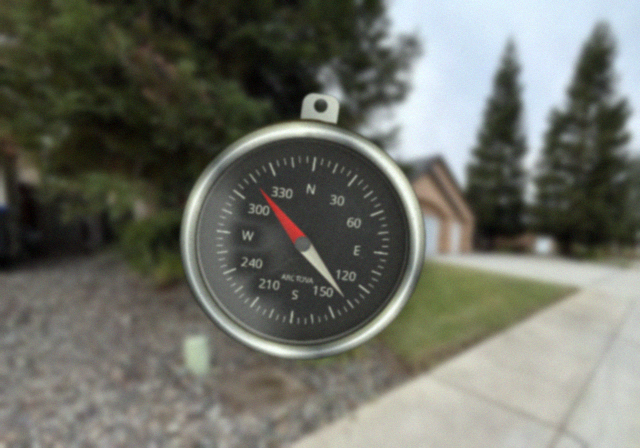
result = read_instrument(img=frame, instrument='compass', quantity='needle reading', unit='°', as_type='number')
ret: 315 °
